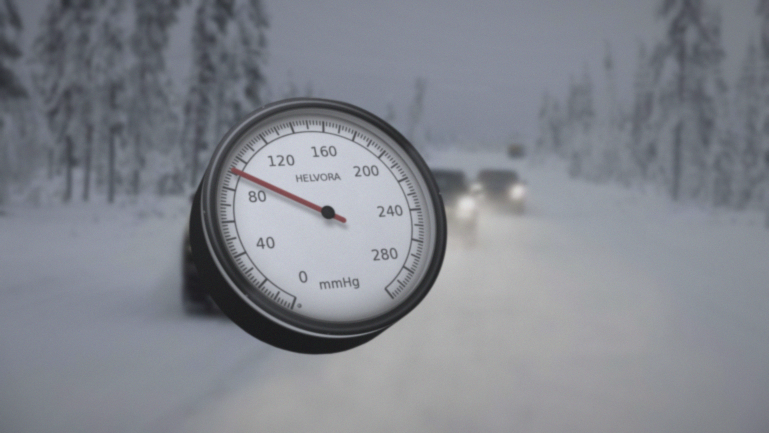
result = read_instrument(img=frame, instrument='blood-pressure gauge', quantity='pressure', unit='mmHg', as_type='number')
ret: 90 mmHg
